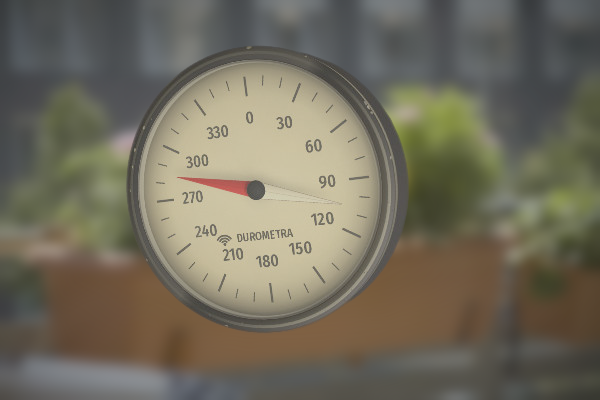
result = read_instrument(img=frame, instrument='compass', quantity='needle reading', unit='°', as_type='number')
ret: 285 °
